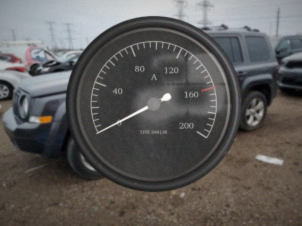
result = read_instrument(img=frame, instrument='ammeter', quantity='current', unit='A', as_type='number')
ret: 0 A
